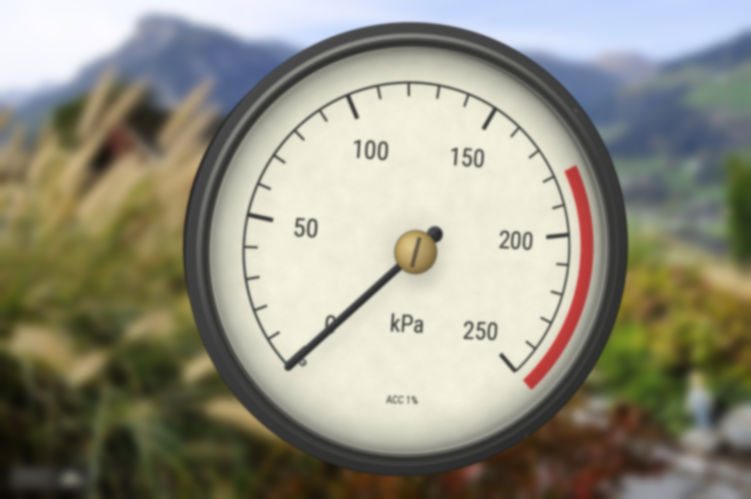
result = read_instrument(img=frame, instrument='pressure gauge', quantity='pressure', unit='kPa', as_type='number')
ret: 0 kPa
